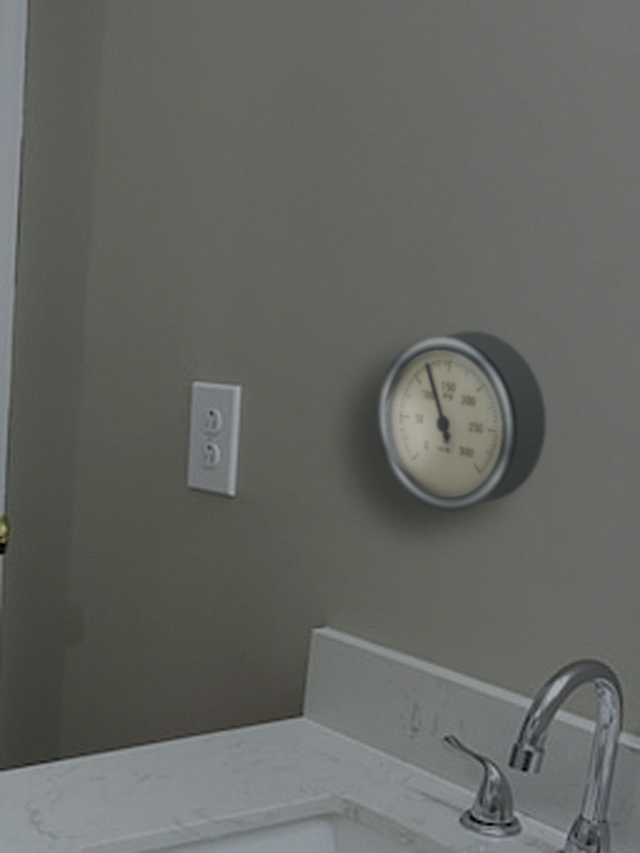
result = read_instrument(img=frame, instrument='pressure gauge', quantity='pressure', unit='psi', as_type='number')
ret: 125 psi
